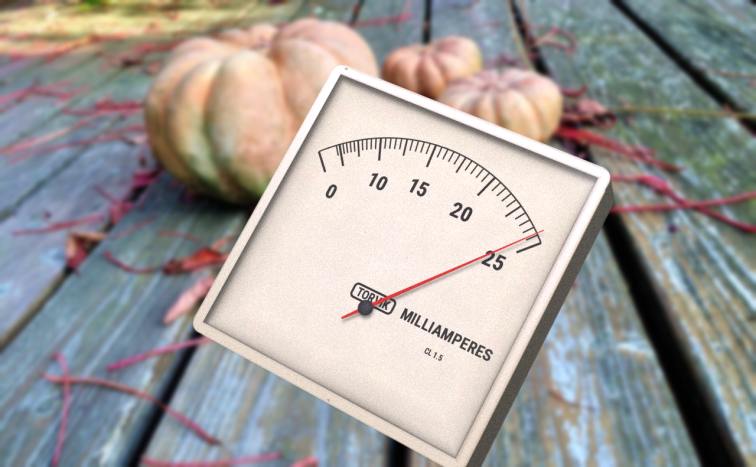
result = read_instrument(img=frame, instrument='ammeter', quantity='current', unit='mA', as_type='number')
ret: 24.5 mA
